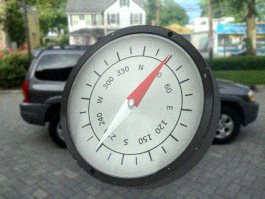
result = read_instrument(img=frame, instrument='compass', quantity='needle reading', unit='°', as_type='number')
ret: 30 °
